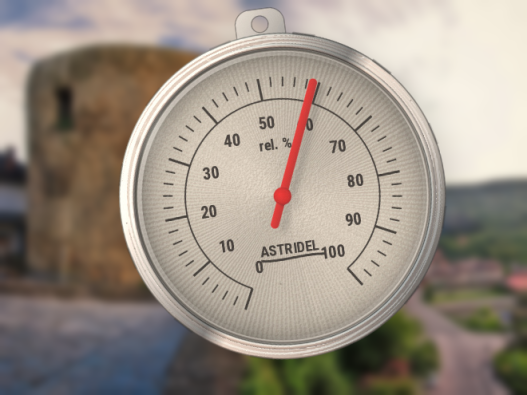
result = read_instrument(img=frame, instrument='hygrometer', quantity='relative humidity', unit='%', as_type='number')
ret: 59 %
